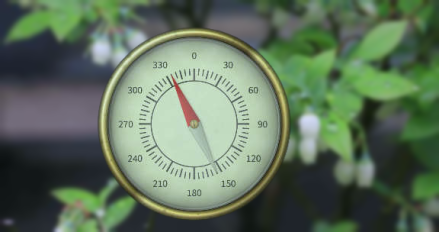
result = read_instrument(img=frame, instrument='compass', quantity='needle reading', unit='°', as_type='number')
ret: 335 °
